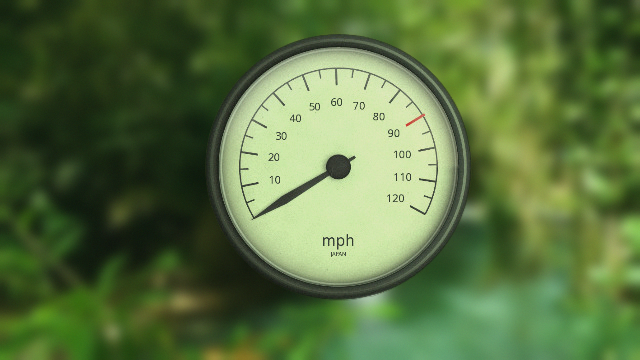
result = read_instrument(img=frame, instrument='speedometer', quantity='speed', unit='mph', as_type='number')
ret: 0 mph
